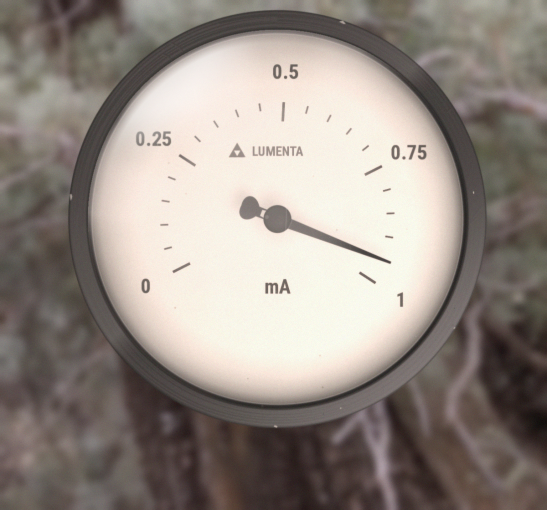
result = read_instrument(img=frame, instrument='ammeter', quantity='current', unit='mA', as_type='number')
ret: 0.95 mA
